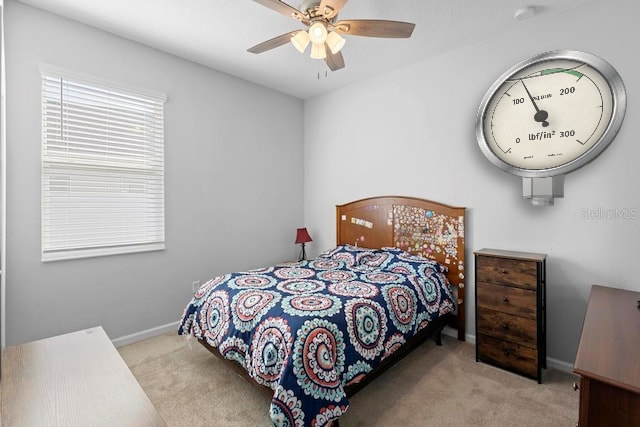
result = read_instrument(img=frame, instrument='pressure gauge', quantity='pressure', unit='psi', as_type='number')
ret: 125 psi
